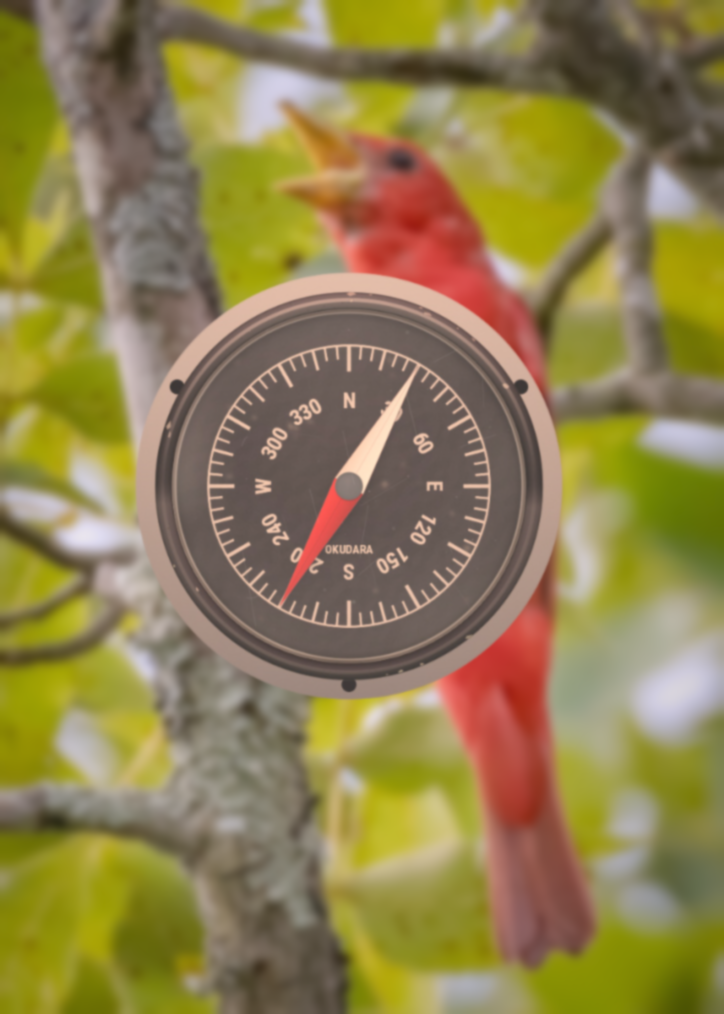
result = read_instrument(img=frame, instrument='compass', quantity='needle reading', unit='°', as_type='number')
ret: 210 °
